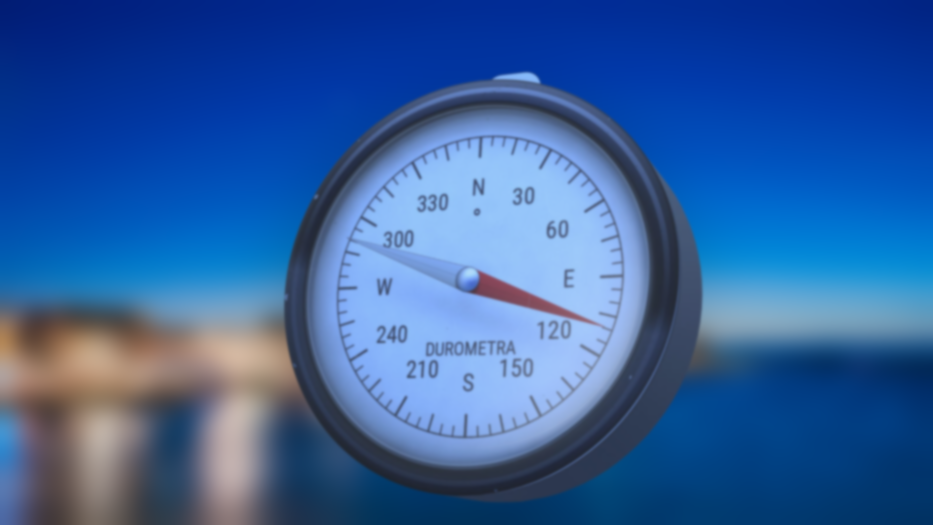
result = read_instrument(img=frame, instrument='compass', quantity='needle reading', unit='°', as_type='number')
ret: 110 °
